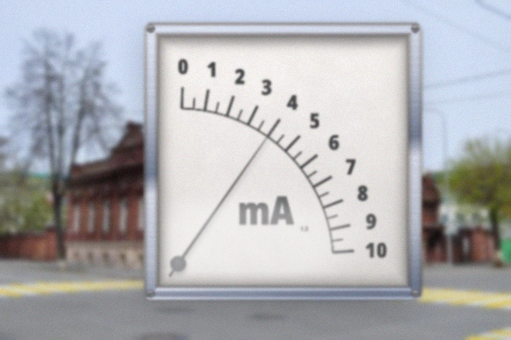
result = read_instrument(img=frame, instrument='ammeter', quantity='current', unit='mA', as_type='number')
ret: 4 mA
